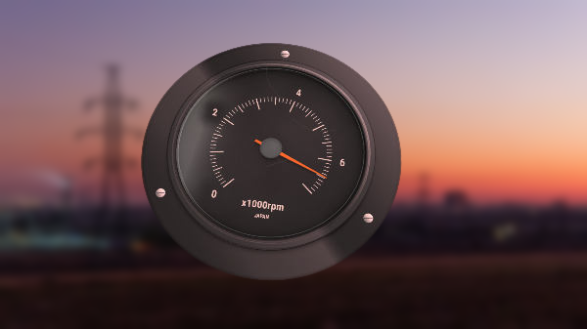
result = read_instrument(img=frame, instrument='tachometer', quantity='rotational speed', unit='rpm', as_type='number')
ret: 6500 rpm
